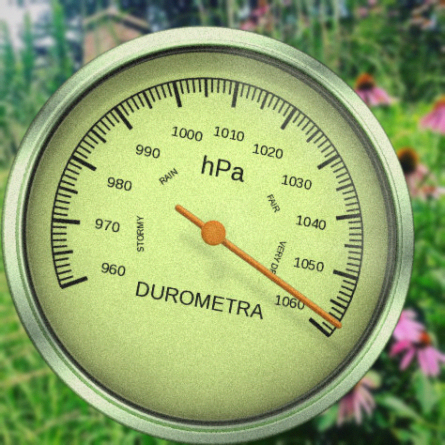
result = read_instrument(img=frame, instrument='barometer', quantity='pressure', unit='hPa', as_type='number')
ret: 1058 hPa
